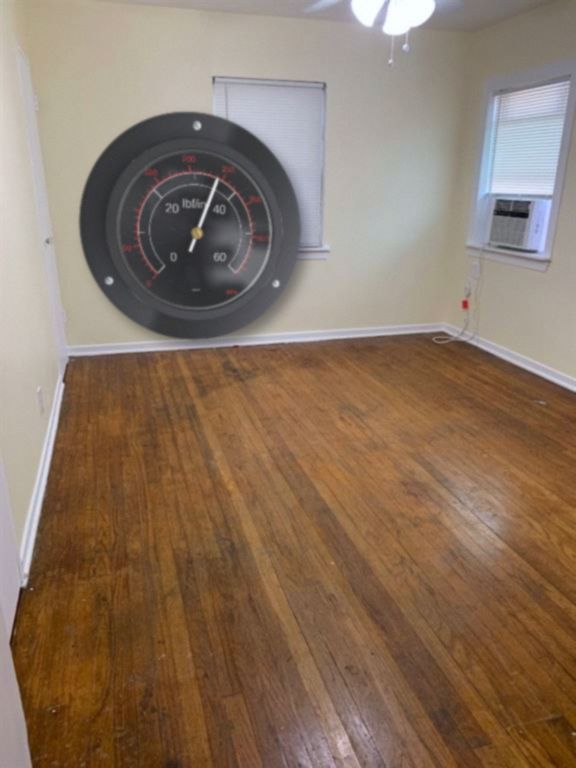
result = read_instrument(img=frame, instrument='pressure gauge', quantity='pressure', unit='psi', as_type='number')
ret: 35 psi
